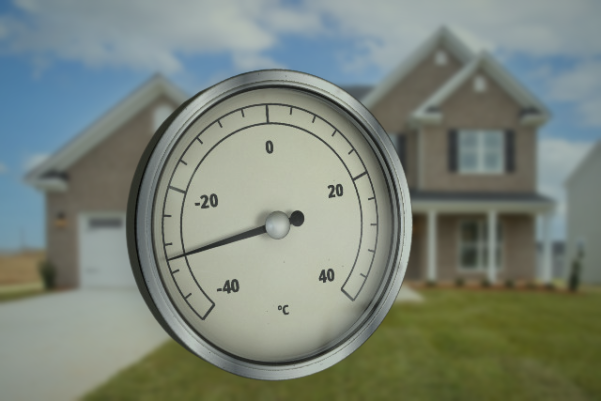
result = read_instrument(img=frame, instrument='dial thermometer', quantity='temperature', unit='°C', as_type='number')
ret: -30 °C
